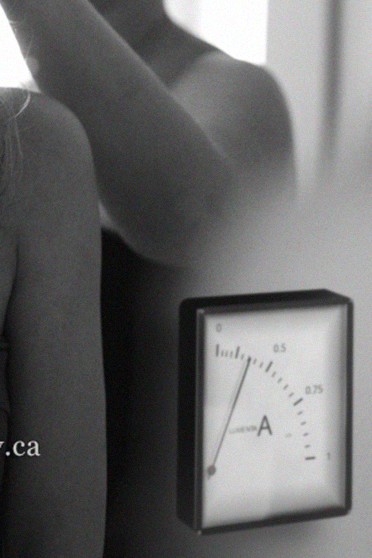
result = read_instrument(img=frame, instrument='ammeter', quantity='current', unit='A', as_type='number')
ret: 0.35 A
